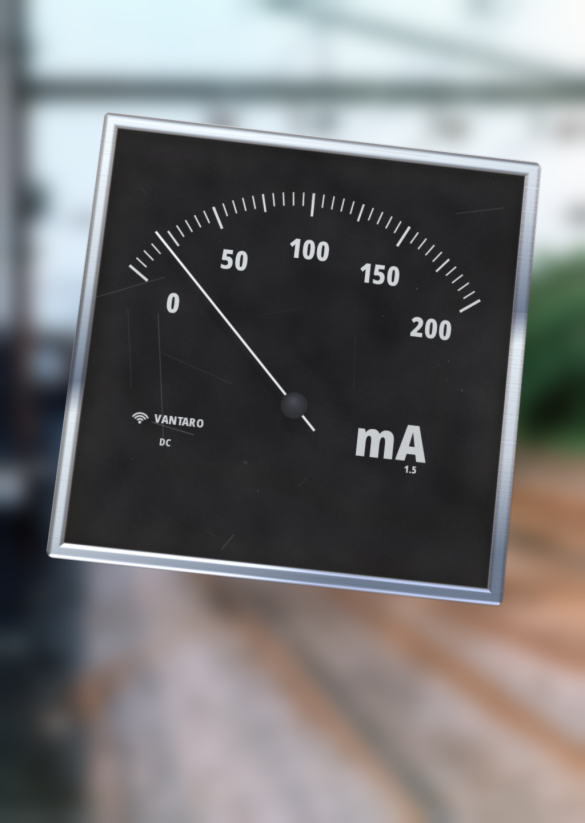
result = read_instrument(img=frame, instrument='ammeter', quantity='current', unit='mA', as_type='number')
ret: 20 mA
